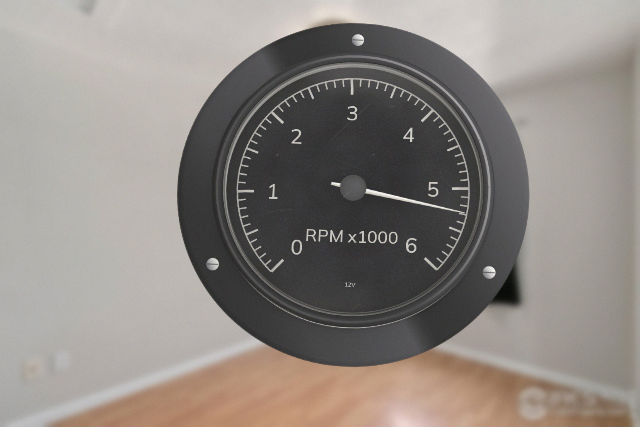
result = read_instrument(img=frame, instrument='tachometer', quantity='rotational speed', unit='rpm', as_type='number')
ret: 5300 rpm
